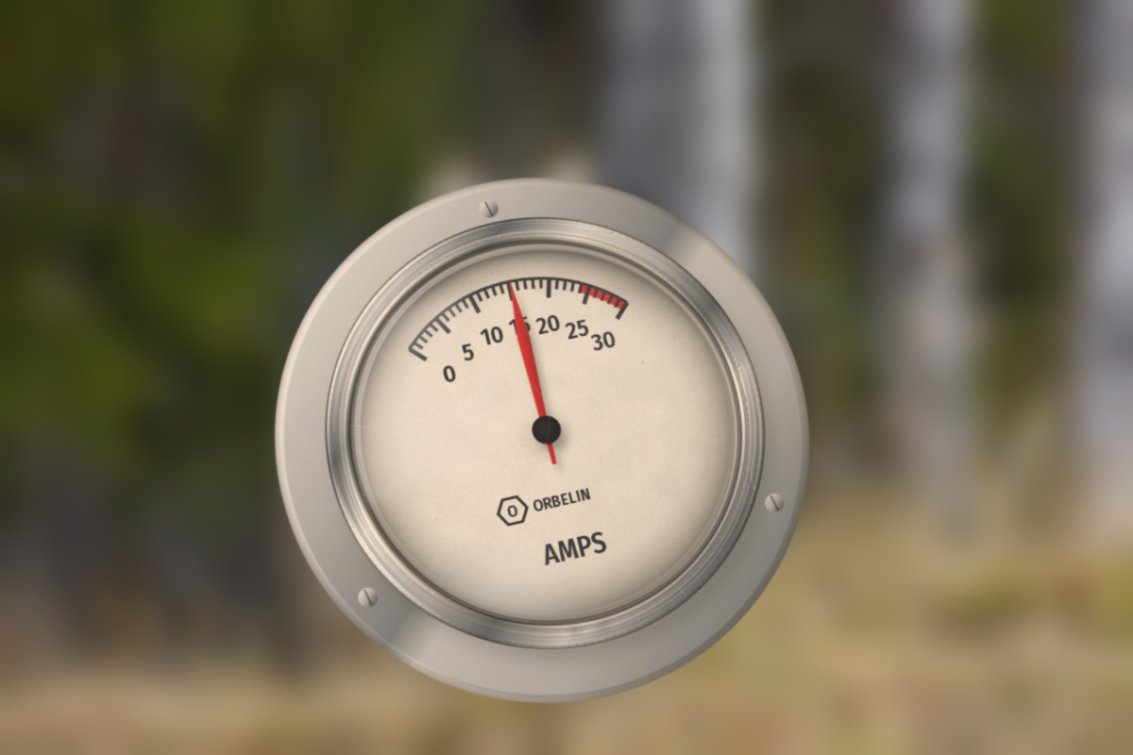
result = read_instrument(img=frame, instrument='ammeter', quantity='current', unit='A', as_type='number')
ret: 15 A
